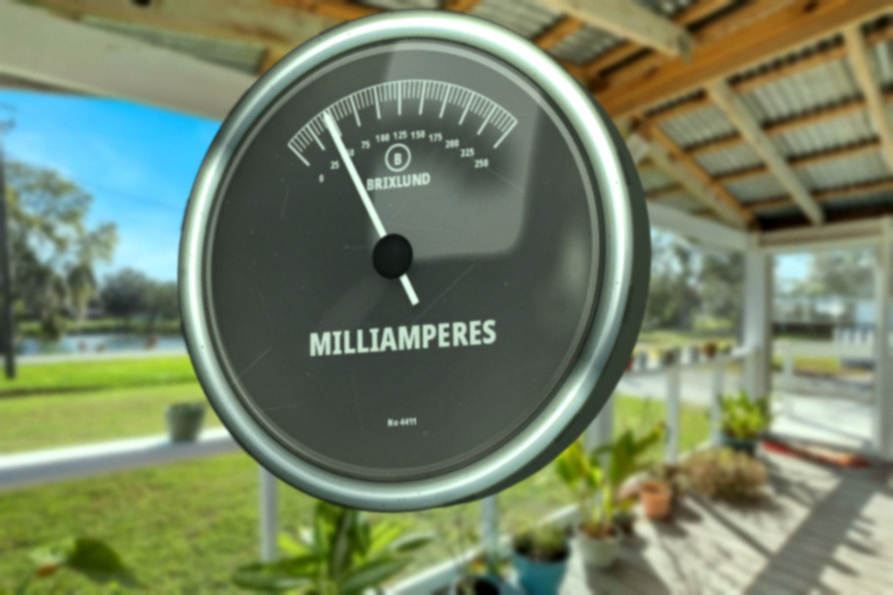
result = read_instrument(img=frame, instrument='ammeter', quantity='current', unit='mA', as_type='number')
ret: 50 mA
